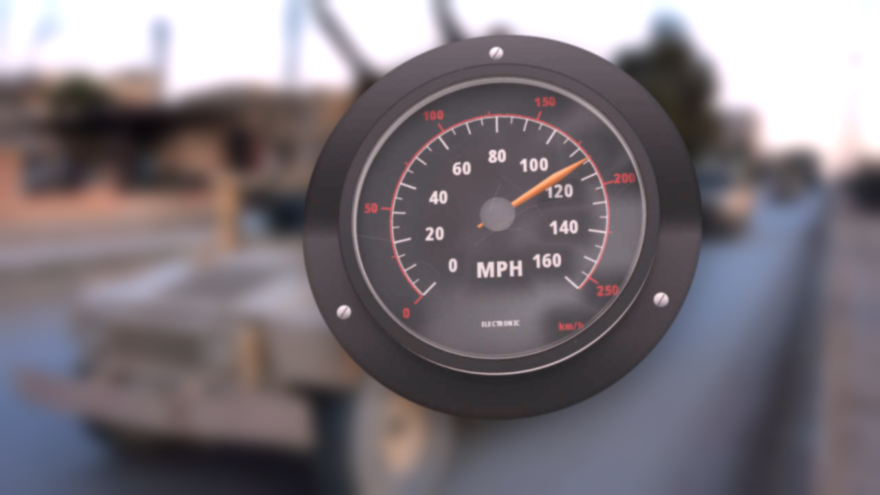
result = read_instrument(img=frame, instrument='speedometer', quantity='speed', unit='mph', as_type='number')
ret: 115 mph
